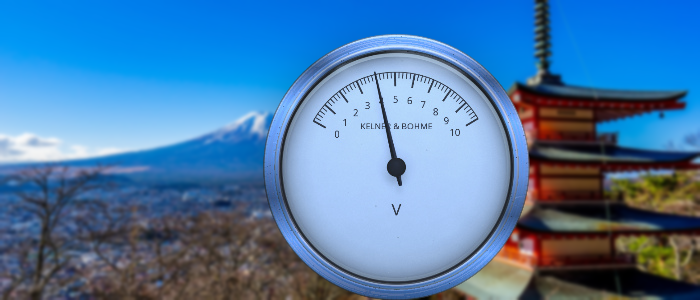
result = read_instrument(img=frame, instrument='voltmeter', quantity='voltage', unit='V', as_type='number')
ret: 4 V
